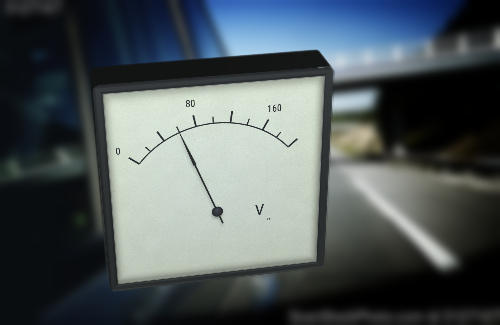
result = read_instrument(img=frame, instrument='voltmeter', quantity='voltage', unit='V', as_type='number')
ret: 60 V
